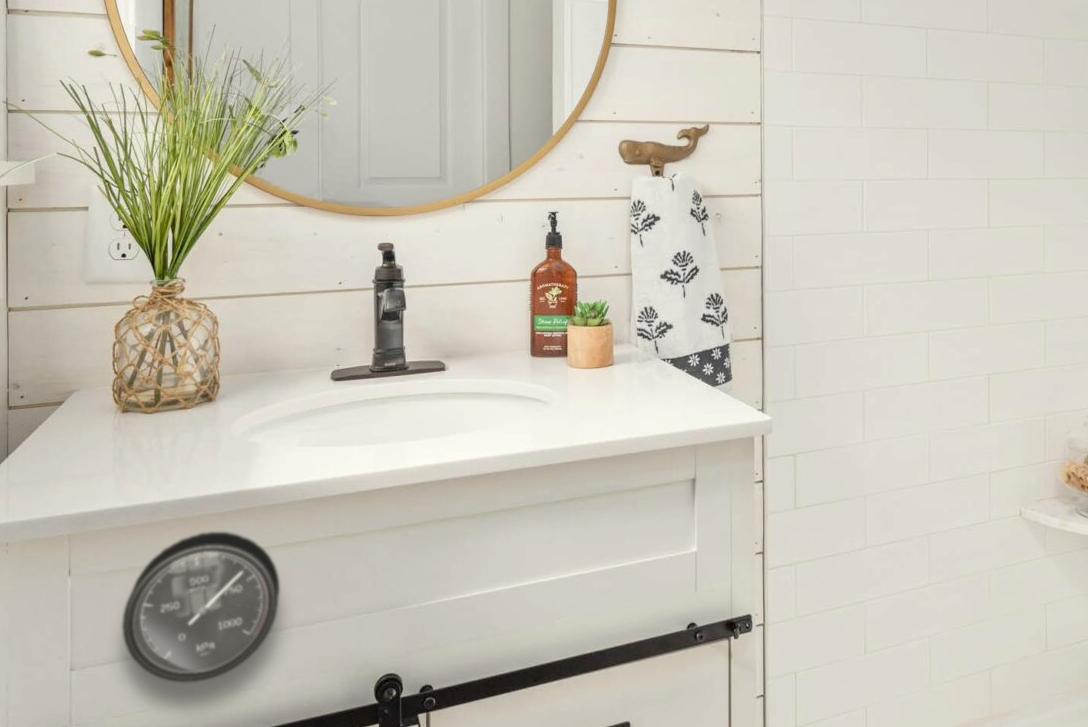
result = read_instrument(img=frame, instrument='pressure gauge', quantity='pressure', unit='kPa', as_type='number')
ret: 700 kPa
